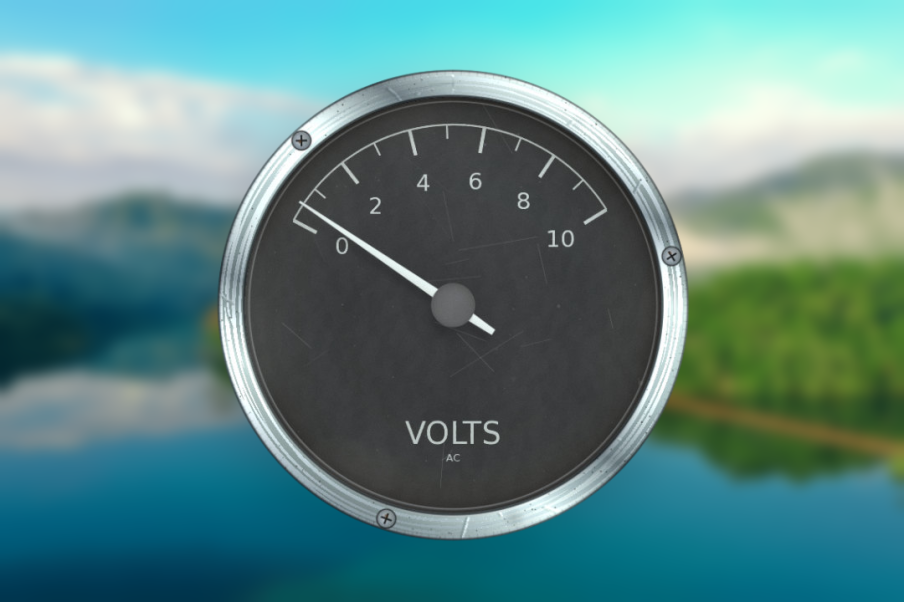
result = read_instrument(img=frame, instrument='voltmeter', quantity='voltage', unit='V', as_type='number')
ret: 0.5 V
